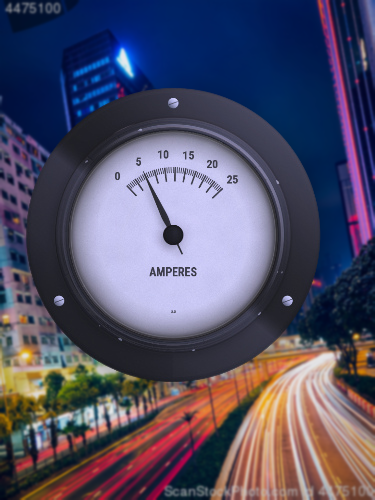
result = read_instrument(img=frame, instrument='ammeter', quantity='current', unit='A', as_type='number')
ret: 5 A
